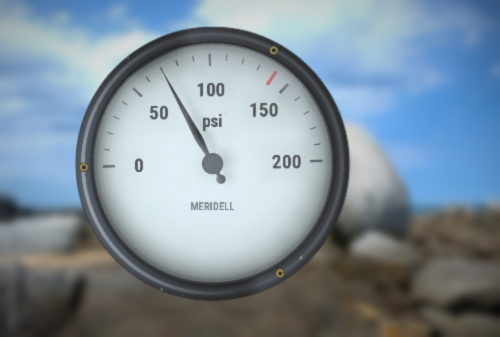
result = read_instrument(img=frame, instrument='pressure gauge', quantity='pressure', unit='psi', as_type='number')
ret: 70 psi
